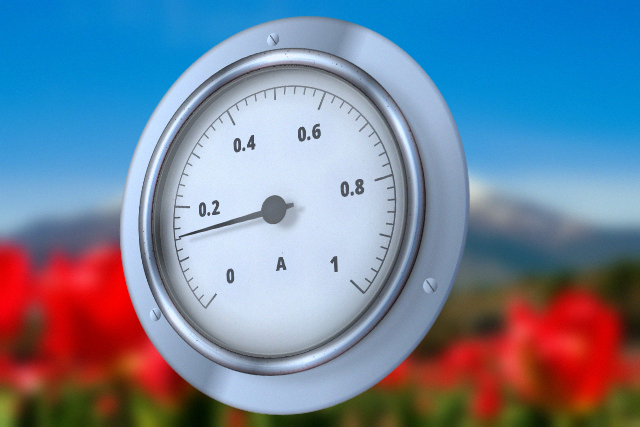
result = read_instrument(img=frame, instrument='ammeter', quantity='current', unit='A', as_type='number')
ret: 0.14 A
